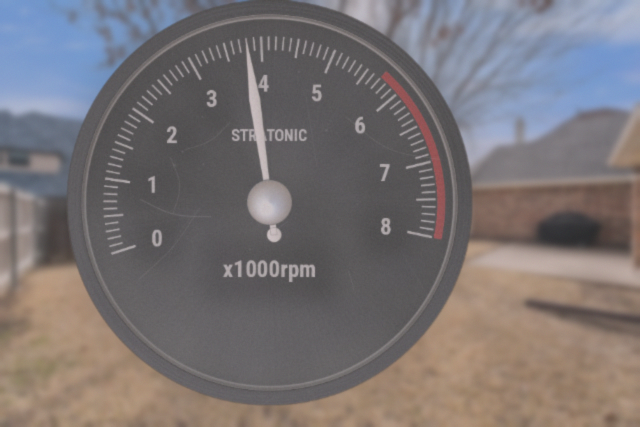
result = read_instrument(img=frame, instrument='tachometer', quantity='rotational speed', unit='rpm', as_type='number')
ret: 3800 rpm
